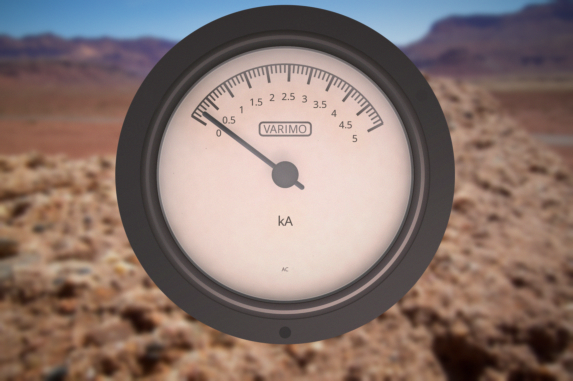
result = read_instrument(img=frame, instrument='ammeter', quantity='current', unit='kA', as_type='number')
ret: 0.2 kA
